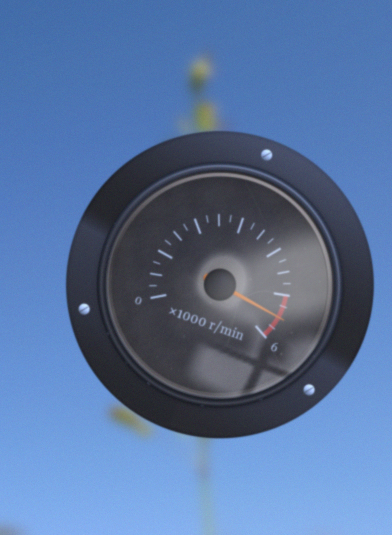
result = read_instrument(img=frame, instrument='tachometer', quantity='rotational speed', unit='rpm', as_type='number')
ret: 5500 rpm
